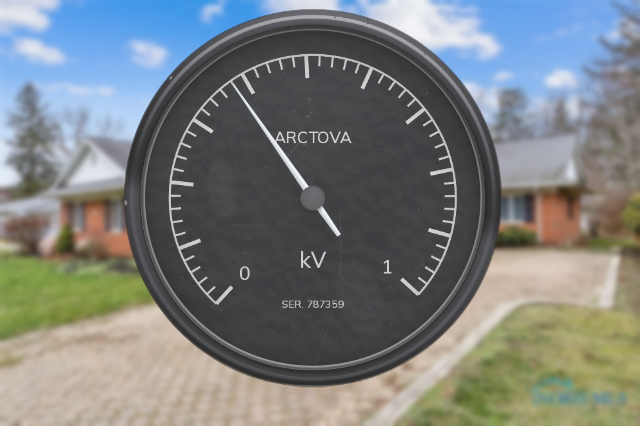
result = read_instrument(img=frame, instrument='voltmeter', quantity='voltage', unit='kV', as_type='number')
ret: 0.38 kV
